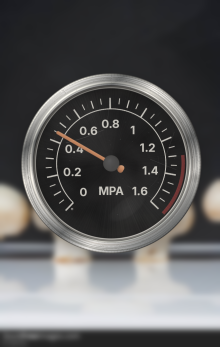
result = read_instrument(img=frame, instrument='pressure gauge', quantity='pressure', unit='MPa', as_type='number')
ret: 0.45 MPa
